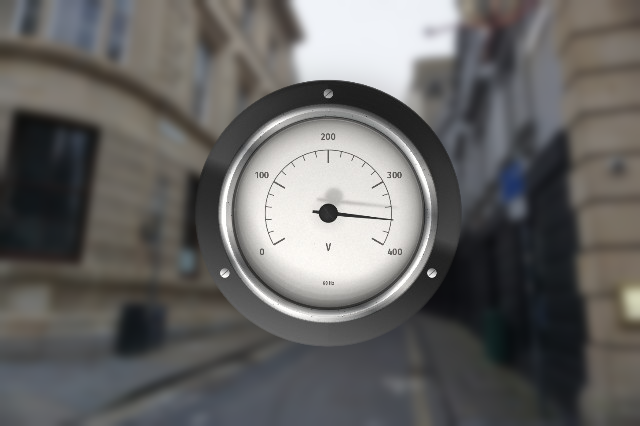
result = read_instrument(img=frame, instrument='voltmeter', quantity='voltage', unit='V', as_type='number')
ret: 360 V
